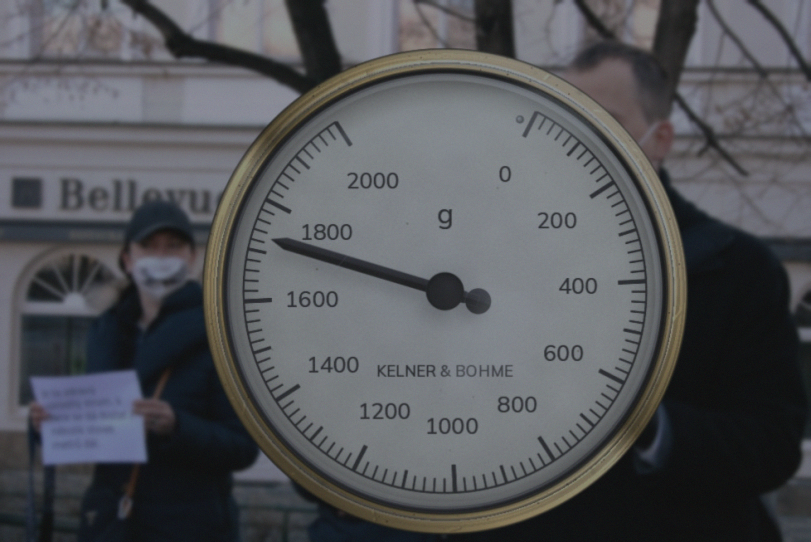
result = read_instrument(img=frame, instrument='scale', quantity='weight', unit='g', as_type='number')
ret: 1730 g
